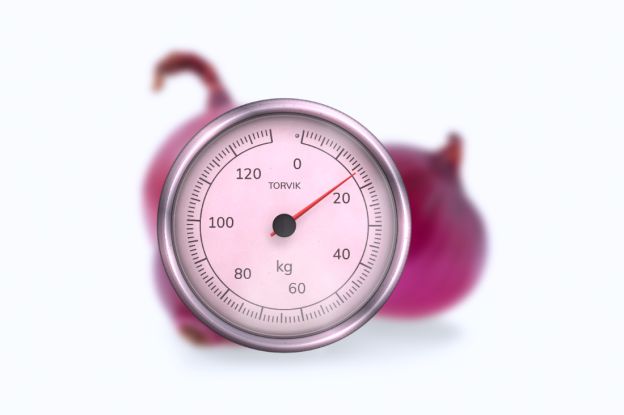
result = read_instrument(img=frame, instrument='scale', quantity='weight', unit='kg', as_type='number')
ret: 16 kg
